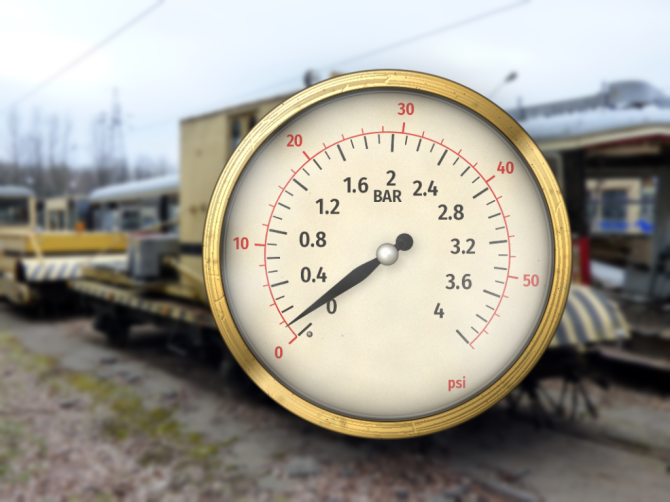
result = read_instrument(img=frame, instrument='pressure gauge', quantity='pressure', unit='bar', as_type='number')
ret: 0.1 bar
